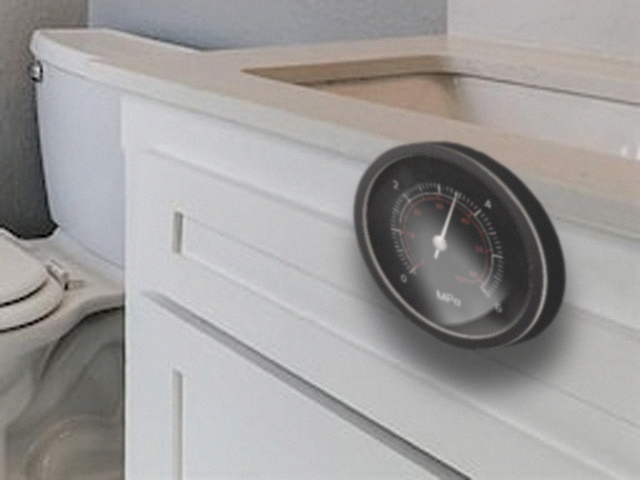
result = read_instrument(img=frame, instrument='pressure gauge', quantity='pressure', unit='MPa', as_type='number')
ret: 3.5 MPa
